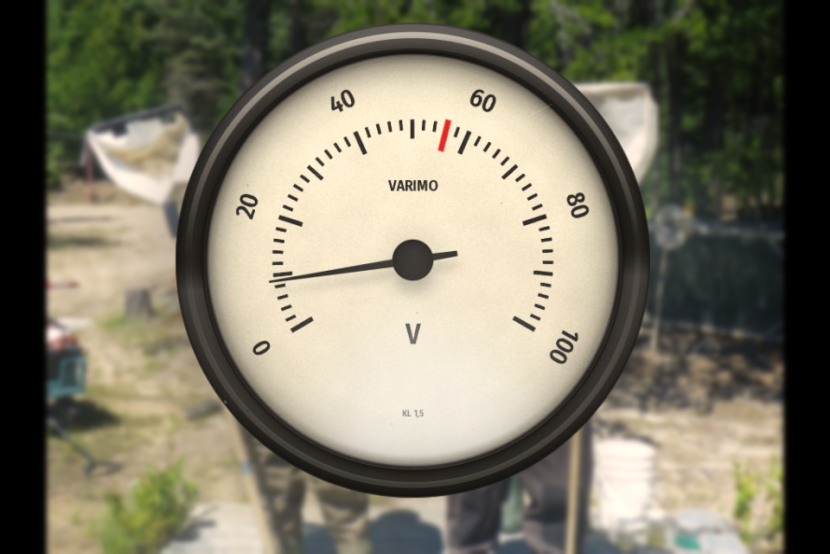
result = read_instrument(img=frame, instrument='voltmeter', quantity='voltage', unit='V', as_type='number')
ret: 9 V
